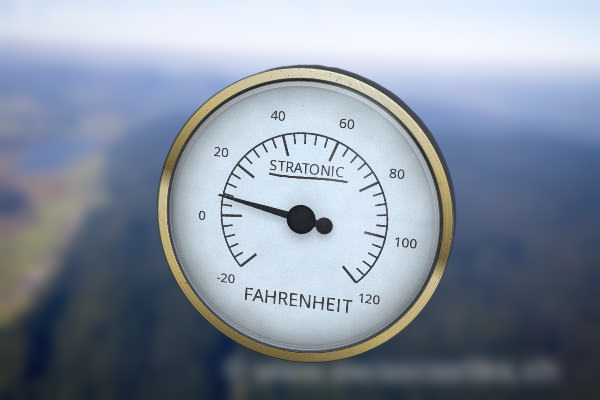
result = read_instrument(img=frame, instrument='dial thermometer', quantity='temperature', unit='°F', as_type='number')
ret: 8 °F
